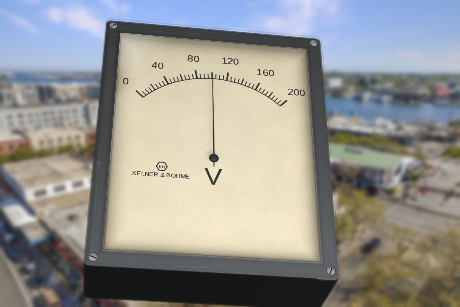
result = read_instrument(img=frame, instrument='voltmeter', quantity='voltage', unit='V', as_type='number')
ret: 100 V
